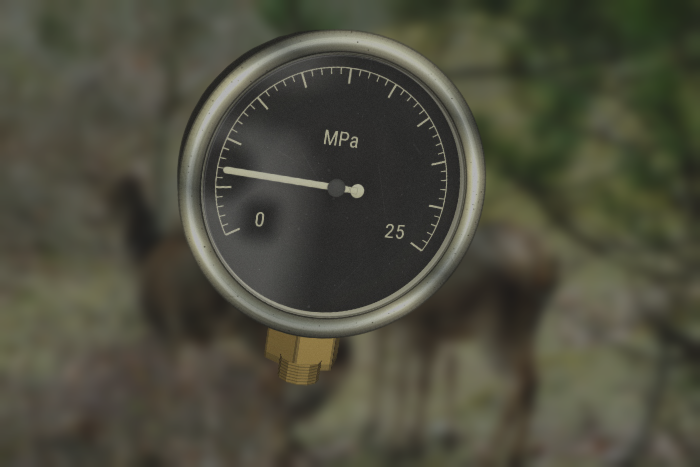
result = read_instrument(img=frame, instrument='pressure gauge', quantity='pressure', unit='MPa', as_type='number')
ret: 3.5 MPa
